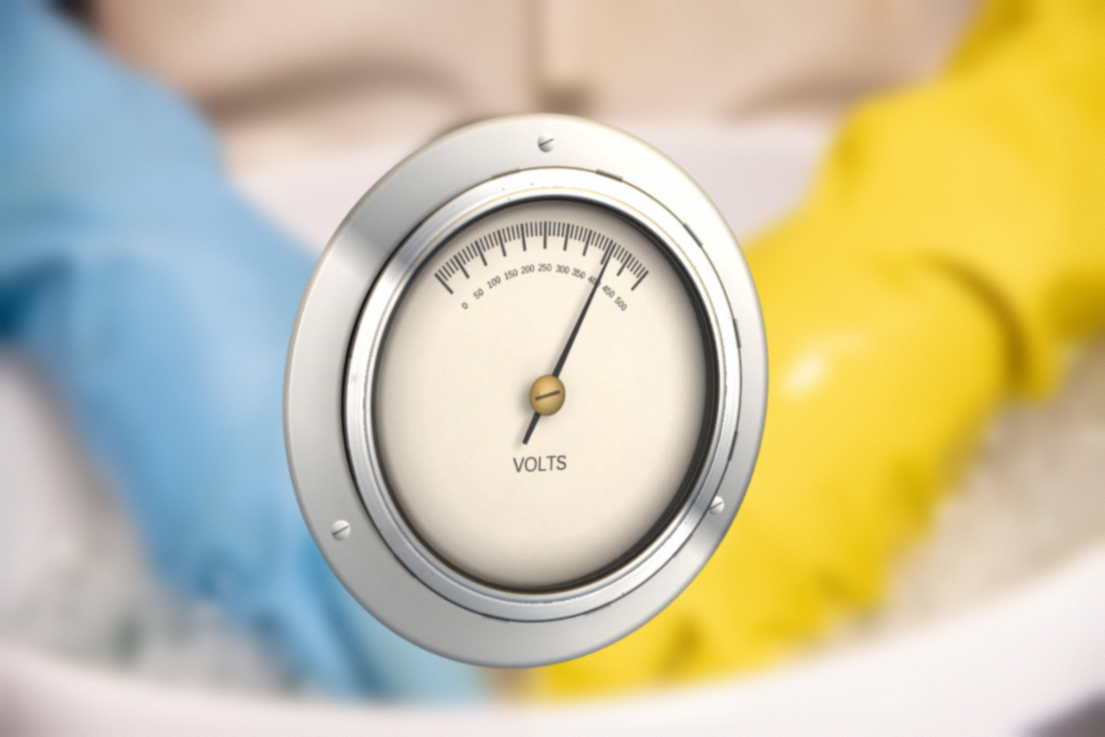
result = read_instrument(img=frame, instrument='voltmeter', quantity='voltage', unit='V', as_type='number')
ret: 400 V
